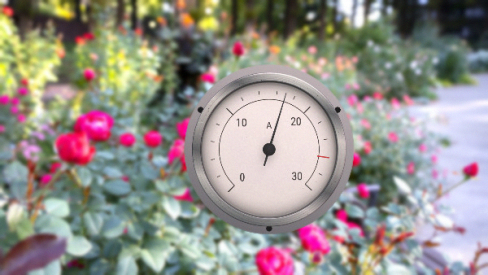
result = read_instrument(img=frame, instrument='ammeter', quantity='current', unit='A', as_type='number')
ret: 17 A
